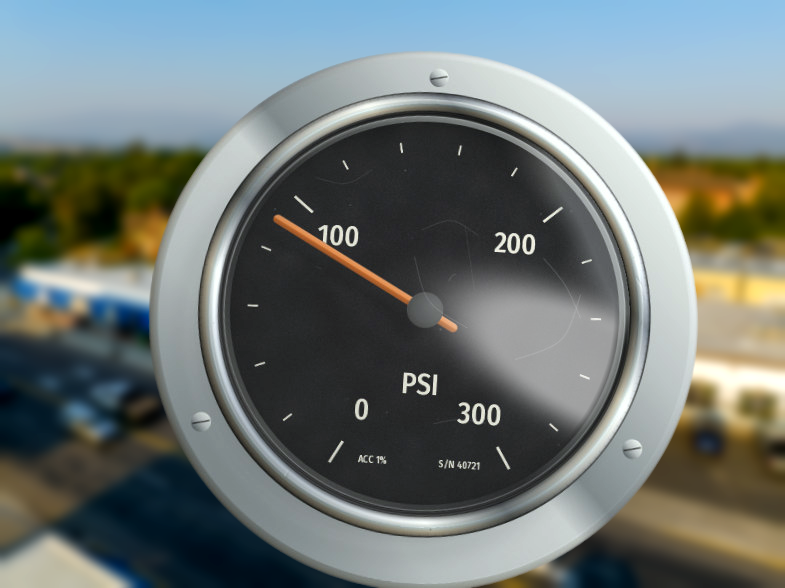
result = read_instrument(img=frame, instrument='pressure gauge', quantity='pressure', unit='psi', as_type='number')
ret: 90 psi
